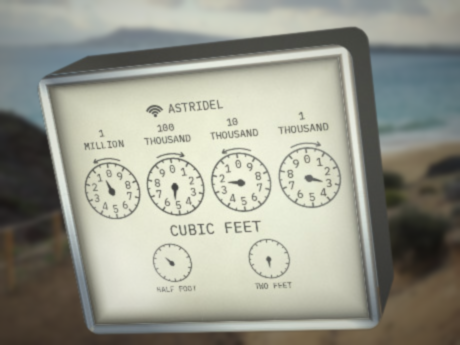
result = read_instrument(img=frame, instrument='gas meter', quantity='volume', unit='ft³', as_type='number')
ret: 52300 ft³
